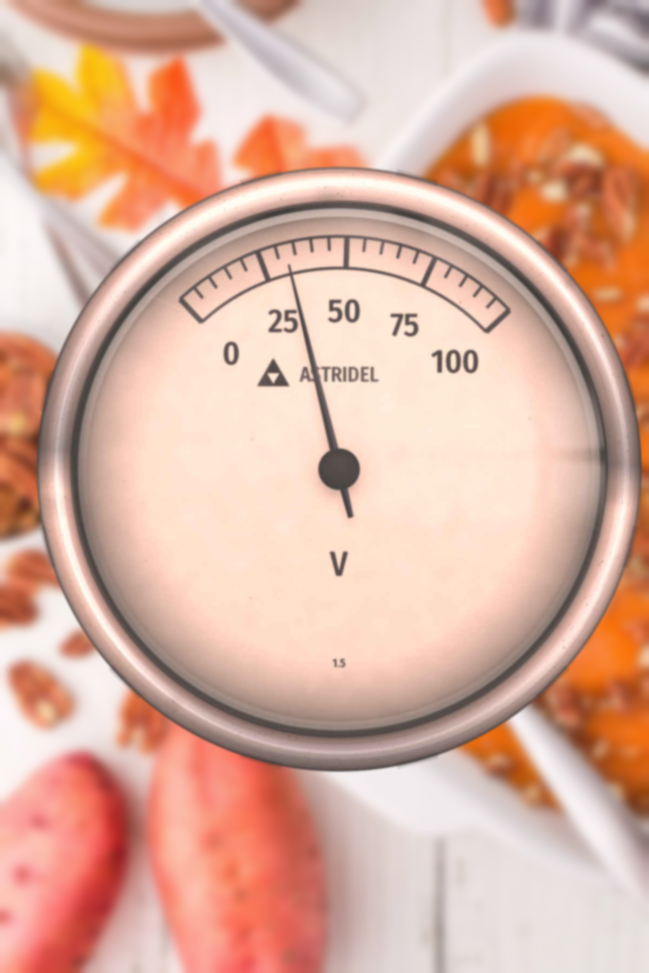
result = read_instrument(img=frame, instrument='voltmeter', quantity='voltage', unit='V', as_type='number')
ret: 32.5 V
